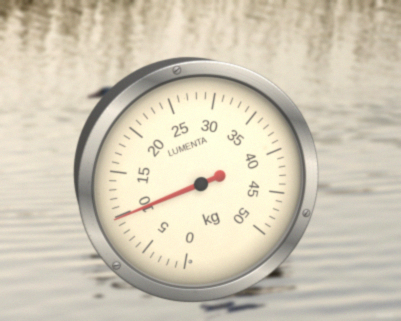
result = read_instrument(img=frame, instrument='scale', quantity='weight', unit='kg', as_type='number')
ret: 10 kg
